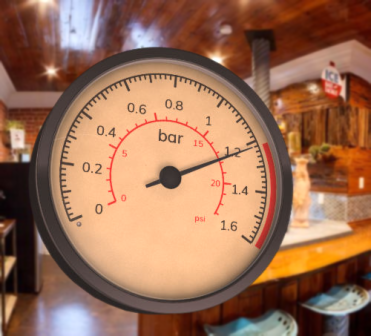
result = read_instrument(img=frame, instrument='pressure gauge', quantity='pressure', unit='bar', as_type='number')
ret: 1.22 bar
